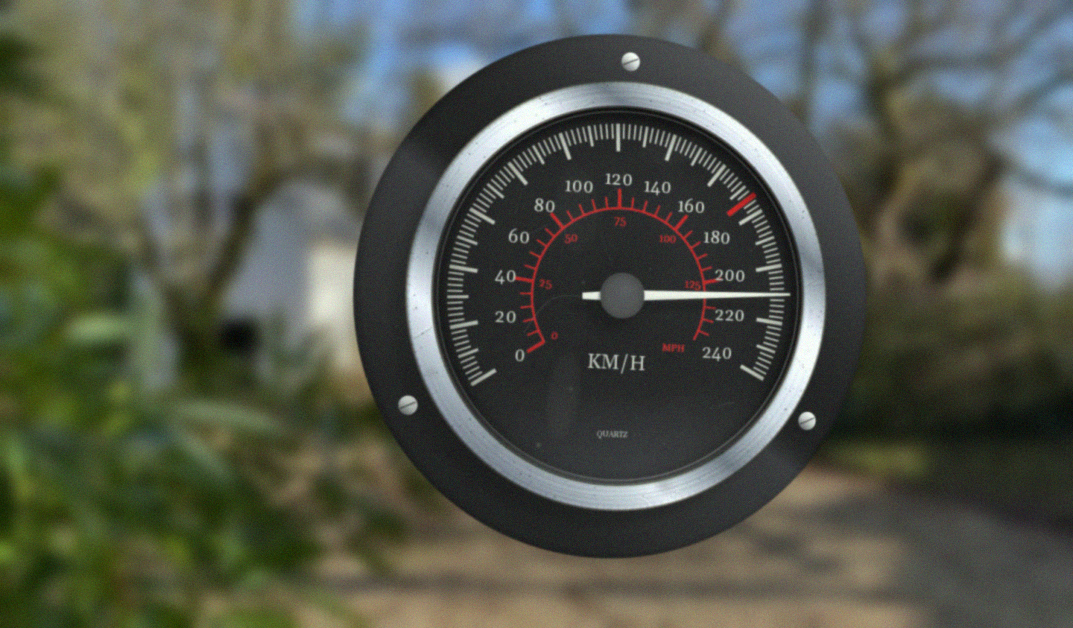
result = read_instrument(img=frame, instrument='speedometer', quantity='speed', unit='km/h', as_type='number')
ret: 210 km/h
